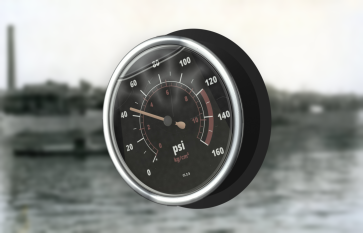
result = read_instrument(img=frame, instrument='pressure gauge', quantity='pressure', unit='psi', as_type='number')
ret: 45 psi
